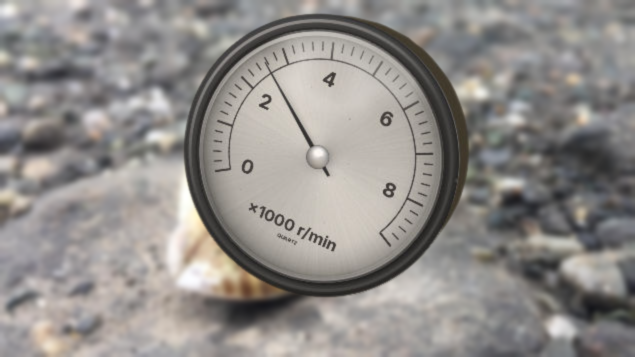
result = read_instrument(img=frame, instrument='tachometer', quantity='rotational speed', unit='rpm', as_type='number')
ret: 2600 rpm
